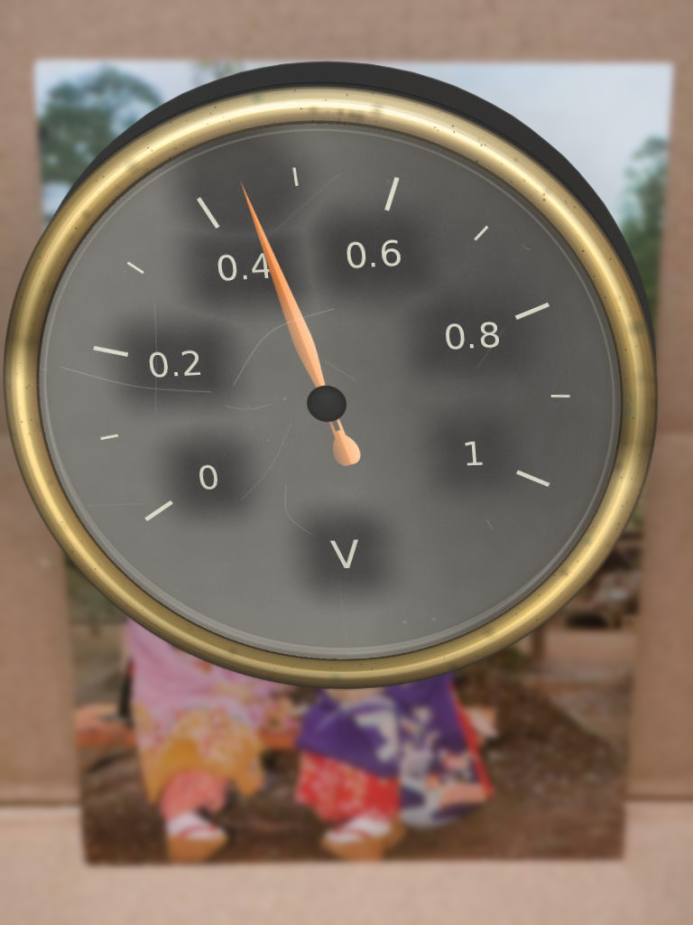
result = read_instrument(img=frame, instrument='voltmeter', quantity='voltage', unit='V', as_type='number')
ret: 0.45 V
